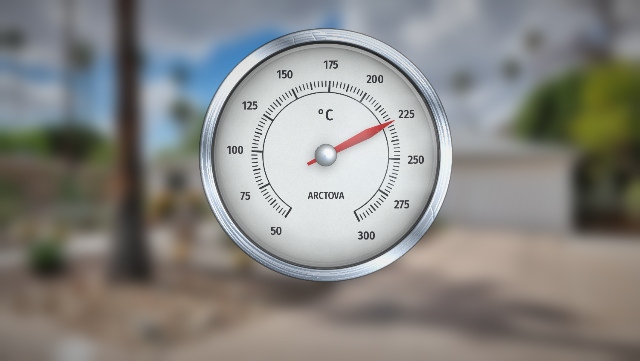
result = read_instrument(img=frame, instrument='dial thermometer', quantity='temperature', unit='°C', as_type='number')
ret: 225 °C
